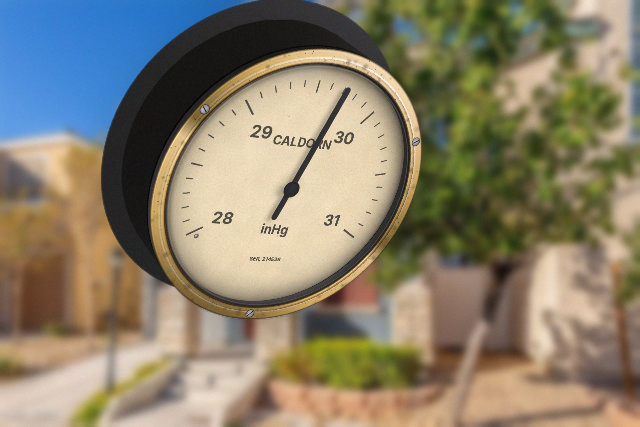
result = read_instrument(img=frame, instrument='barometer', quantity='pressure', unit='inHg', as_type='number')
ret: 29.7 inHg
